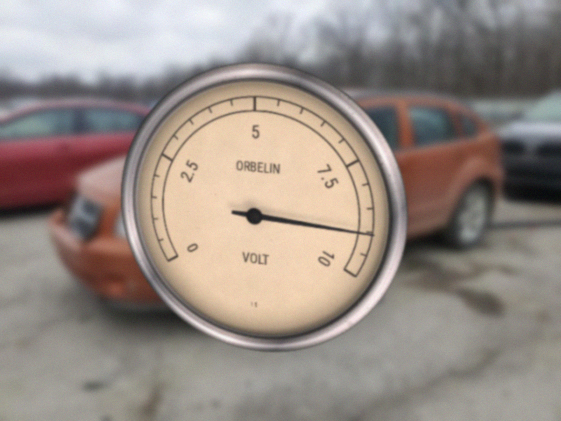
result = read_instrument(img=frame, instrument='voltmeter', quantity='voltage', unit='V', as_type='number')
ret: 9 V
